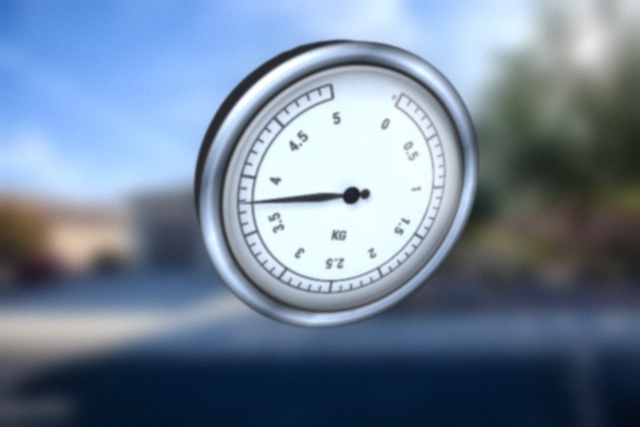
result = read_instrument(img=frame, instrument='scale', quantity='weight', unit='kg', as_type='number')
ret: 3.8 kg
